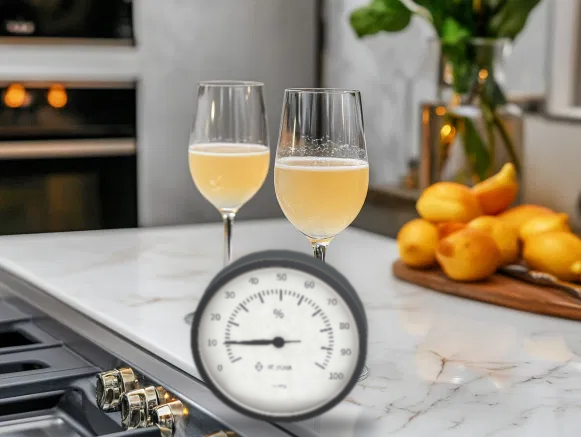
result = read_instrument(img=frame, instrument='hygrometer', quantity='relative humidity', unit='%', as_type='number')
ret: 10 %
